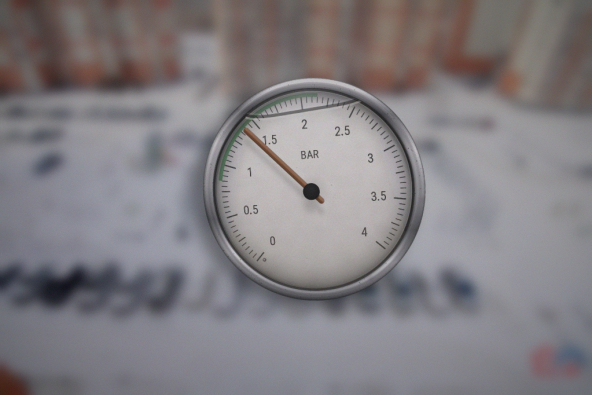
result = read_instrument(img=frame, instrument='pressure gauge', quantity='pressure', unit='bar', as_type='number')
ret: 1.4 bar
